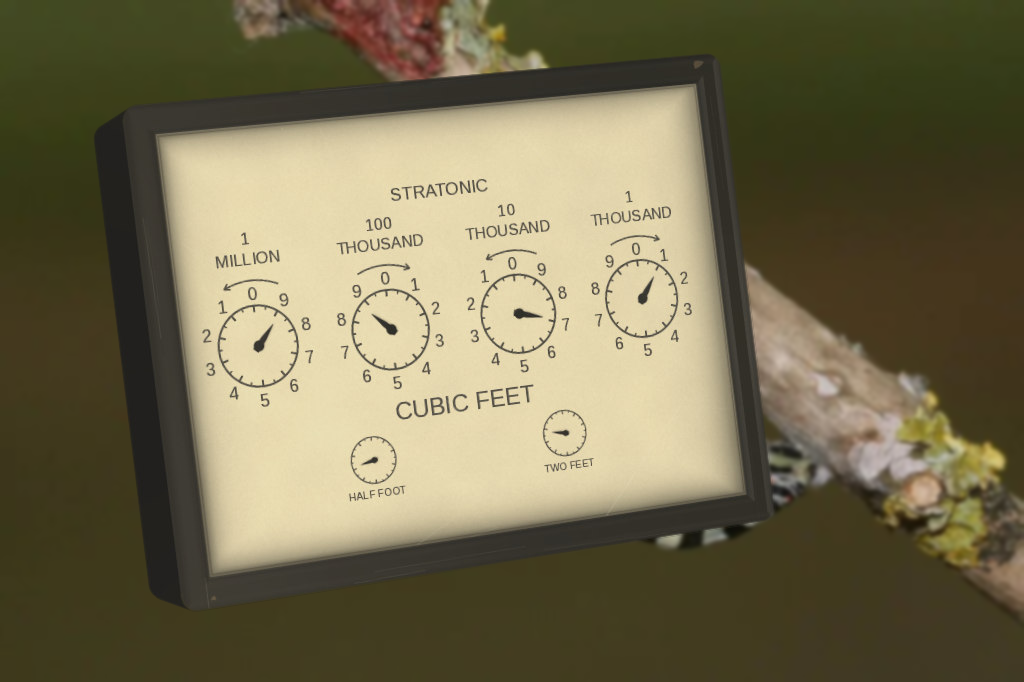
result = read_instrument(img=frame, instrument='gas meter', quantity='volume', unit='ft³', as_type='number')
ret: 887100 ft³
